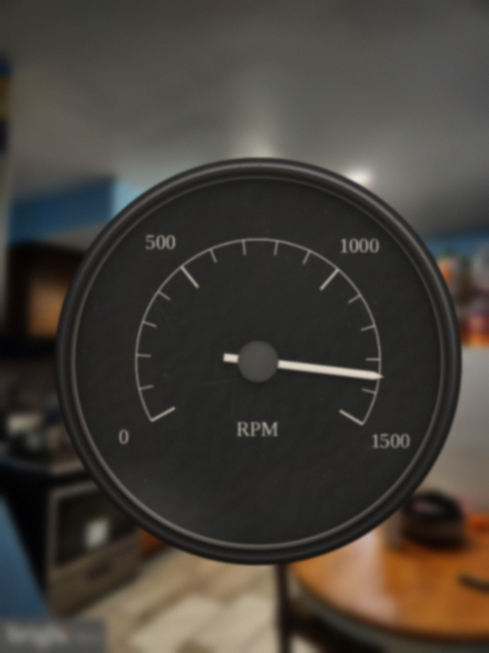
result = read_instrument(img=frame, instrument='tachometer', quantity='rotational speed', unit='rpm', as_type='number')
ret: 1350 rpm
